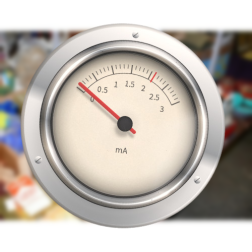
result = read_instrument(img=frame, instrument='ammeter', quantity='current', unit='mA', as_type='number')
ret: 0.1 mA
